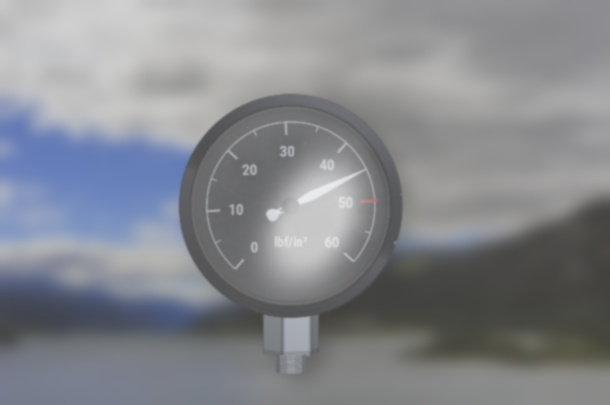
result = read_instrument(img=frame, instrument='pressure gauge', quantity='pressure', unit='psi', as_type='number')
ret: 45 psi
